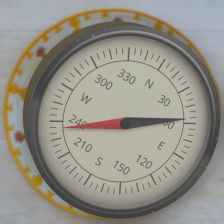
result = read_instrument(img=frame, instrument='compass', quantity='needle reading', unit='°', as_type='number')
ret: 235 °
